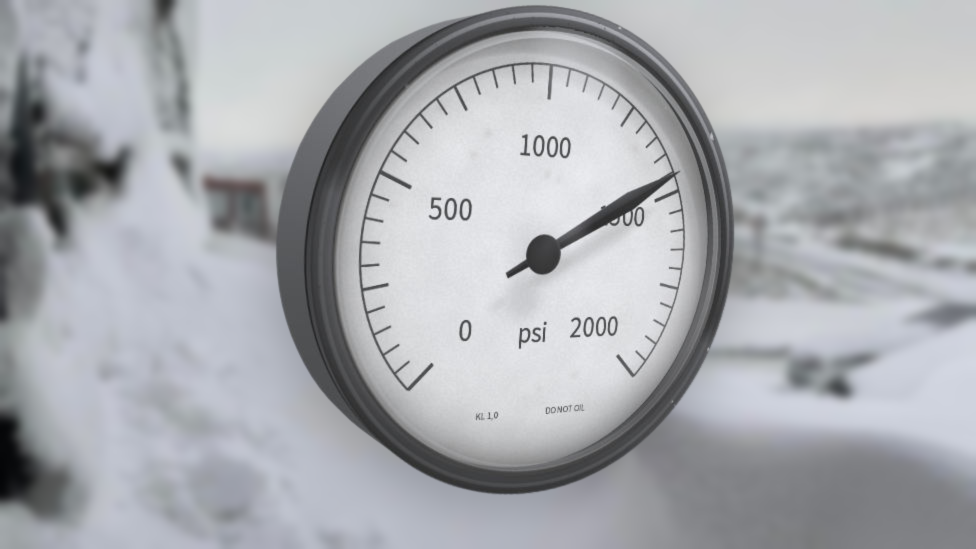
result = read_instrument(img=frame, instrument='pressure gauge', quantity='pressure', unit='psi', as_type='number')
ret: 1450 psi
